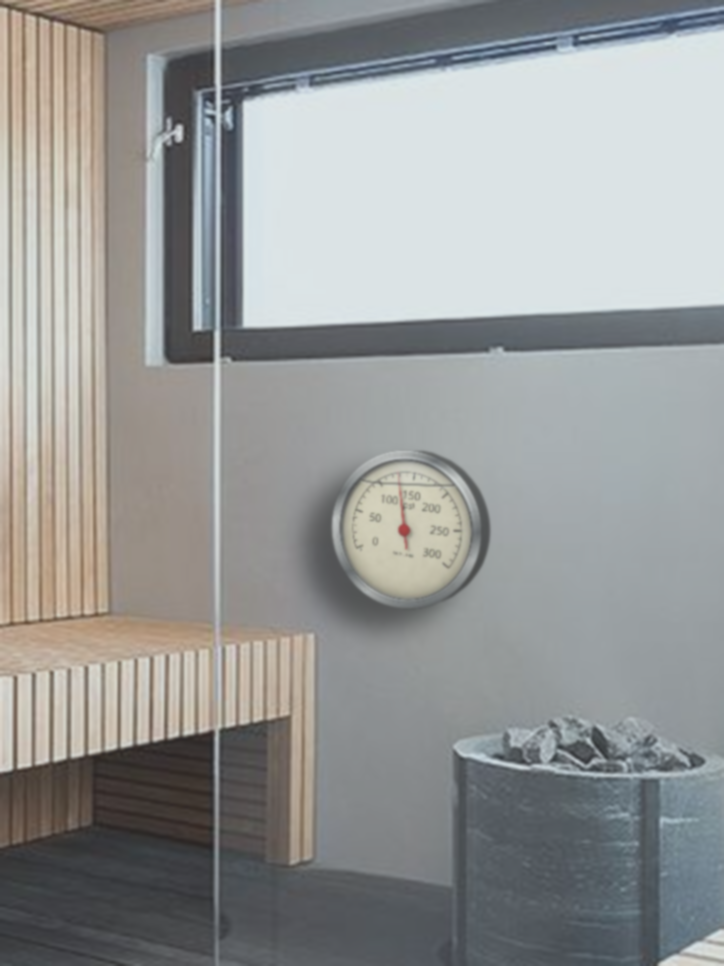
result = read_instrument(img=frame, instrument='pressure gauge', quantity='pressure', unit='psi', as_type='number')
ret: 130 psi
